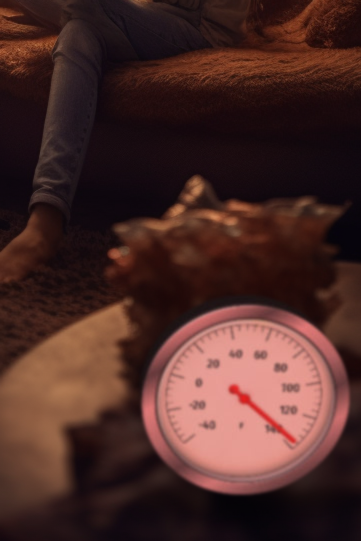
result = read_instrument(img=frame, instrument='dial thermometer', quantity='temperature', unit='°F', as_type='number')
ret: 136 °F
